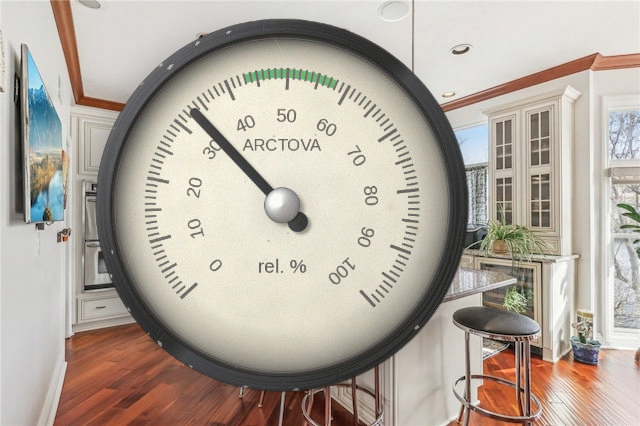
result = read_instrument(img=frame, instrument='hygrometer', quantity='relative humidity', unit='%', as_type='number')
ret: 33 %
